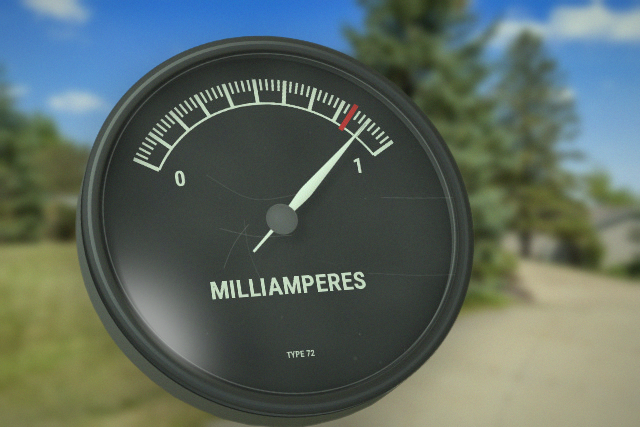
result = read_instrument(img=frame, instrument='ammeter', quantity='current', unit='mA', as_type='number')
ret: 0.9 mA
